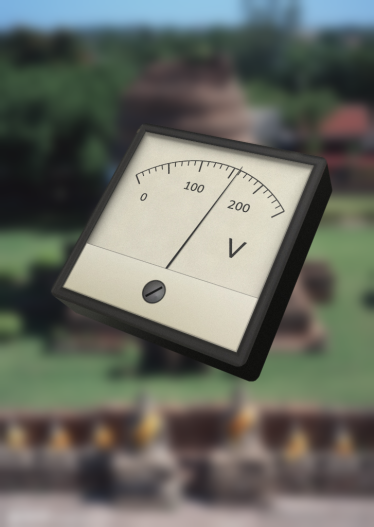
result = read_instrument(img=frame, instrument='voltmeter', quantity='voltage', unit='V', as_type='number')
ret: 160 V
